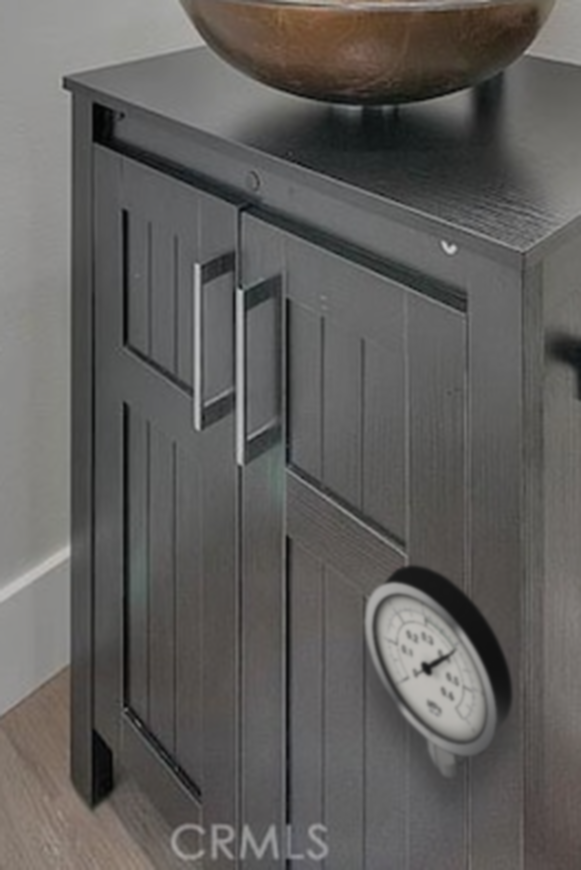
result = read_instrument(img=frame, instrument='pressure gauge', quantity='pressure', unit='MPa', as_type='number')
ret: 0.4 MPa
